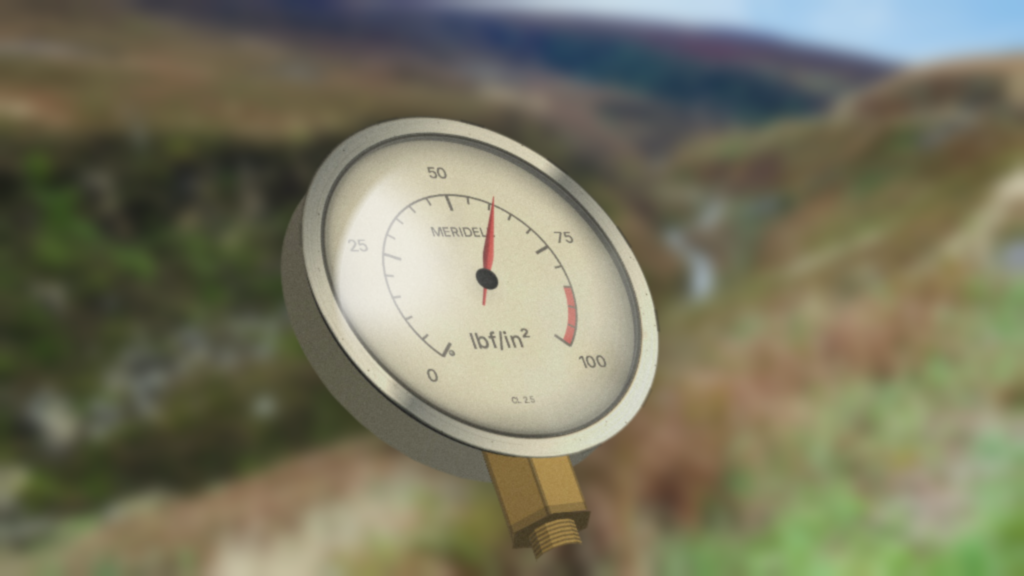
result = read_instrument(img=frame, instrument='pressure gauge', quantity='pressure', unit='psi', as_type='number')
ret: 60 psi
